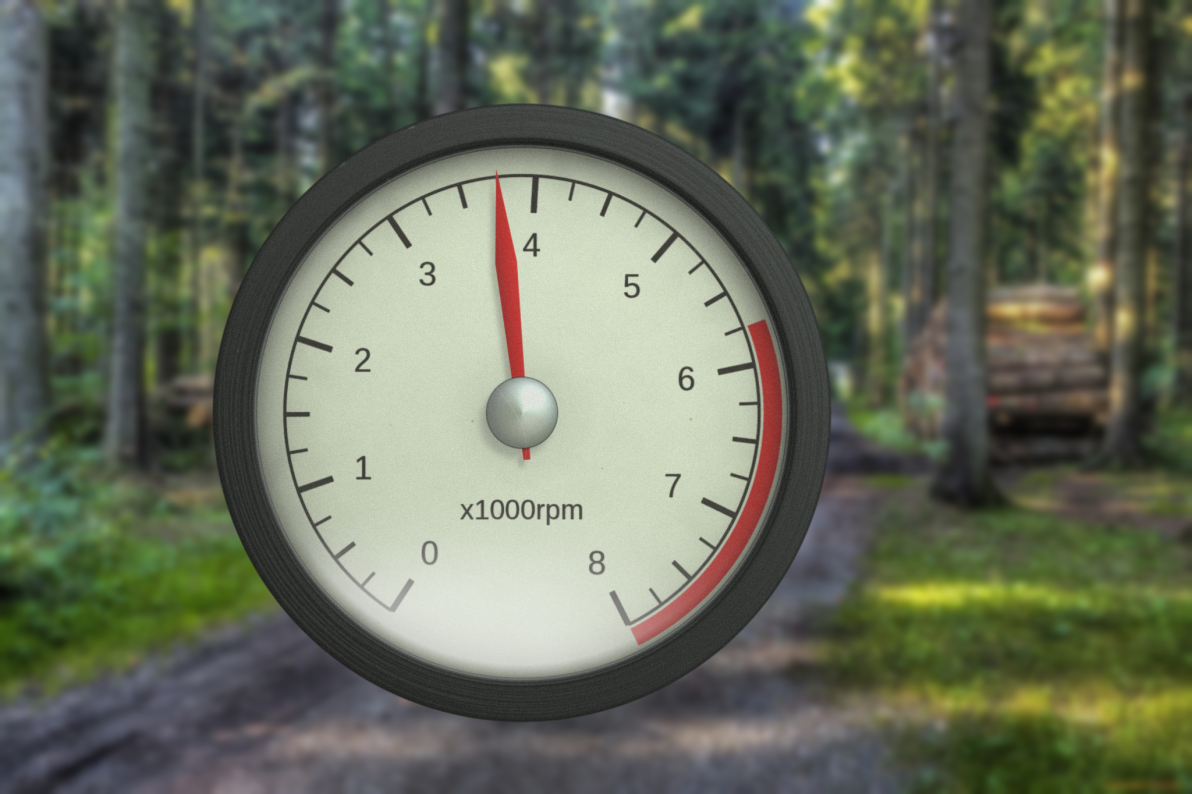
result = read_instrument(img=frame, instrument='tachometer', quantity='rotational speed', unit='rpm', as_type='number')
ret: 3750 rpm
